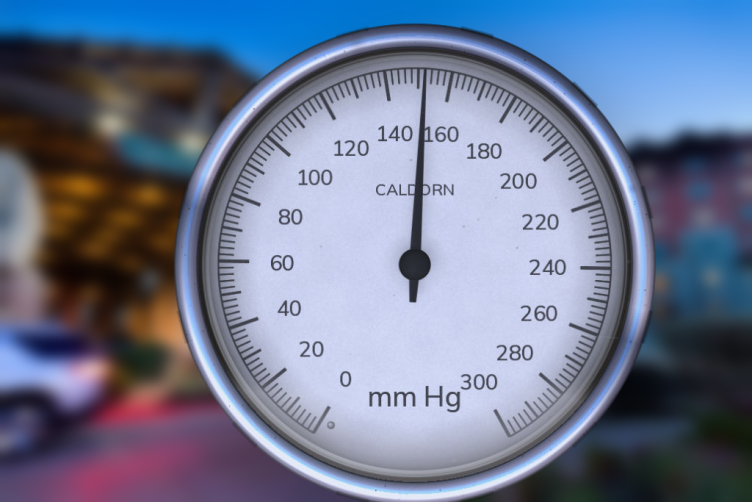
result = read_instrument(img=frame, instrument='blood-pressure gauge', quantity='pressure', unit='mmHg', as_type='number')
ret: 152 mmHg
